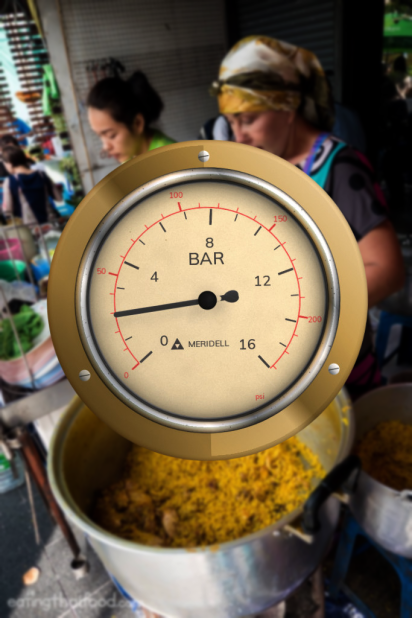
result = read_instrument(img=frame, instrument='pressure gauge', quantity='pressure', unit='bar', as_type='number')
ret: 2 bar
